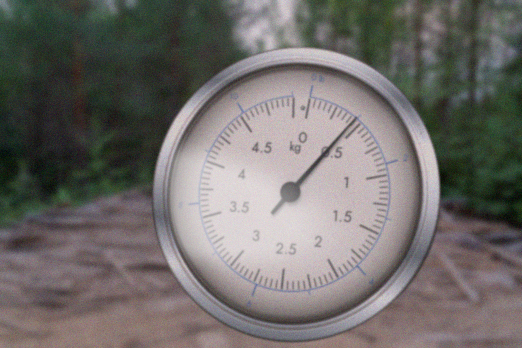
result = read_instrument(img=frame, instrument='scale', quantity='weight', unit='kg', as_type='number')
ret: 0.45 kg
